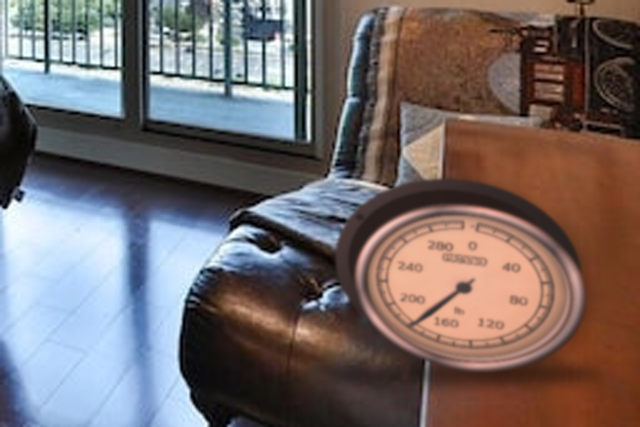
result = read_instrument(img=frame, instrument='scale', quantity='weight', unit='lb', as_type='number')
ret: 180 lb
